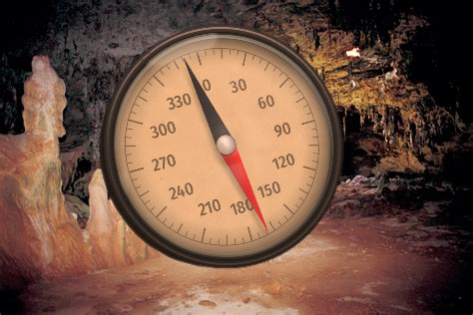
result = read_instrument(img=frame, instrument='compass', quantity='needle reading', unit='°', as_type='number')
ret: 170 °
